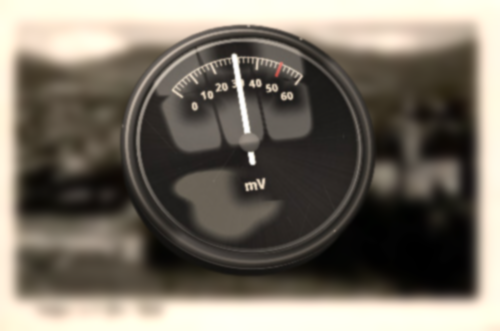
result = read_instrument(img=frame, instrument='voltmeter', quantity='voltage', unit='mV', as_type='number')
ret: 30 mV
